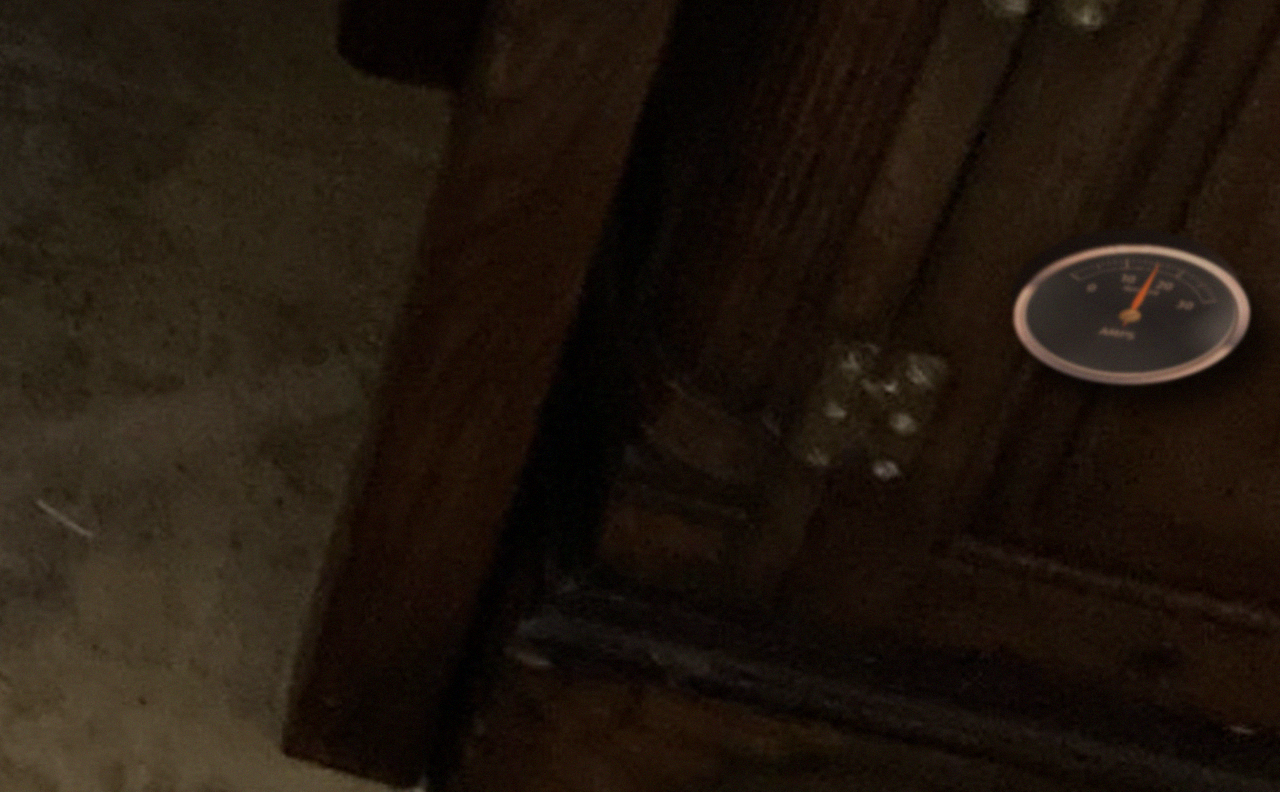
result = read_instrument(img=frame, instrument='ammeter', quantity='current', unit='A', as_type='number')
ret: 15 A
